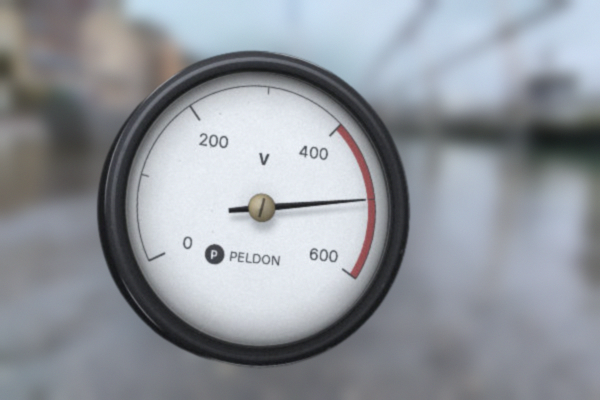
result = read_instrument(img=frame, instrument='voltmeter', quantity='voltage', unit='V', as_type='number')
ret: 500 V
